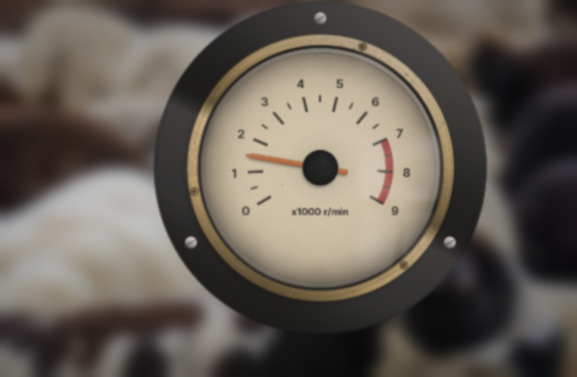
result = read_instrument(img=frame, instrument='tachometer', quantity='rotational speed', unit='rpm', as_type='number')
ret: 1500 rpm
